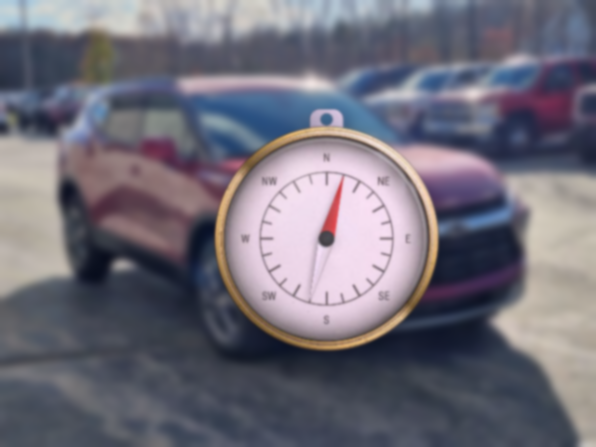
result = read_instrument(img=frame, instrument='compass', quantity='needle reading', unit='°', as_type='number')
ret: 15 °
